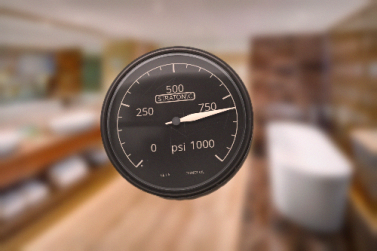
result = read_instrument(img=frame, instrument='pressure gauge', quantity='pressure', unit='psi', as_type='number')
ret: 800 psi
